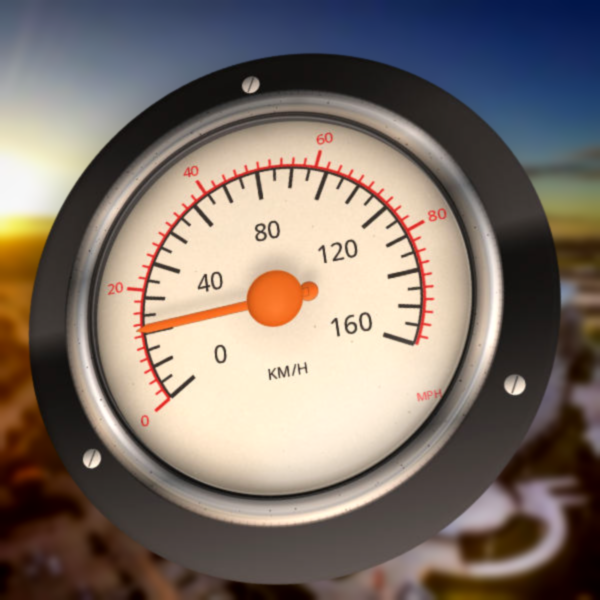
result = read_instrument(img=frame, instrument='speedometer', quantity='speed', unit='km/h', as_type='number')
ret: 20 km/h
